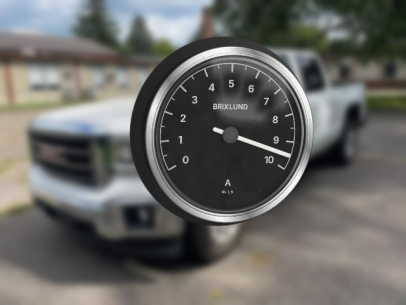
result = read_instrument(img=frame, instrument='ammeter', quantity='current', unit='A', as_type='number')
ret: 9.5 A
